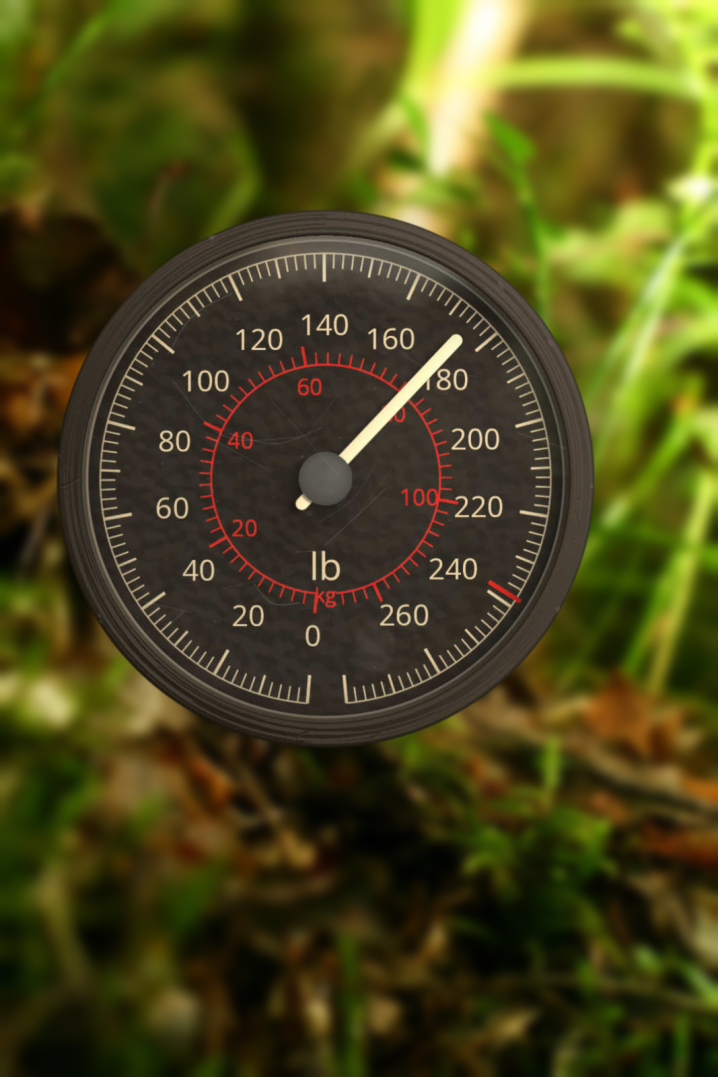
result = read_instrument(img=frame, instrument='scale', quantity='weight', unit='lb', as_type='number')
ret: 175 lb
